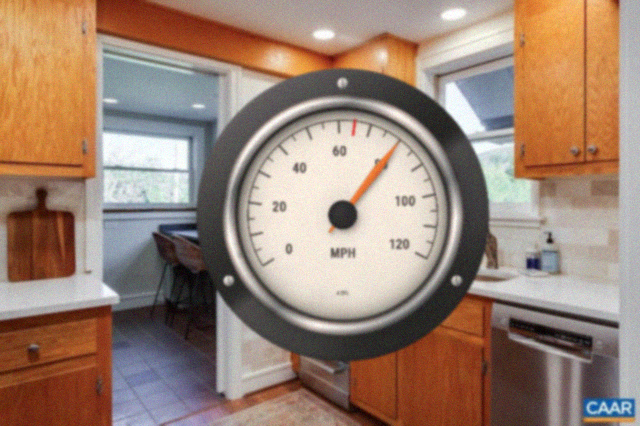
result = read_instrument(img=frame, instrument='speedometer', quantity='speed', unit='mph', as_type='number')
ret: 80 mph
